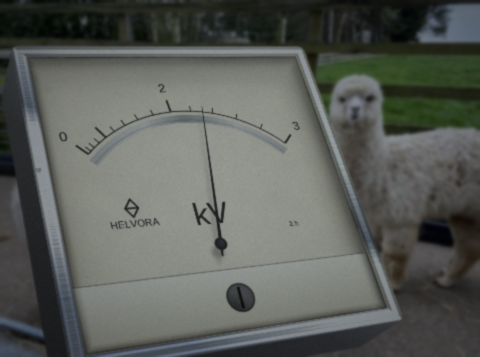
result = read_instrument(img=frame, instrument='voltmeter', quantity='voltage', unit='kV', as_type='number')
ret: 2.3 kV
